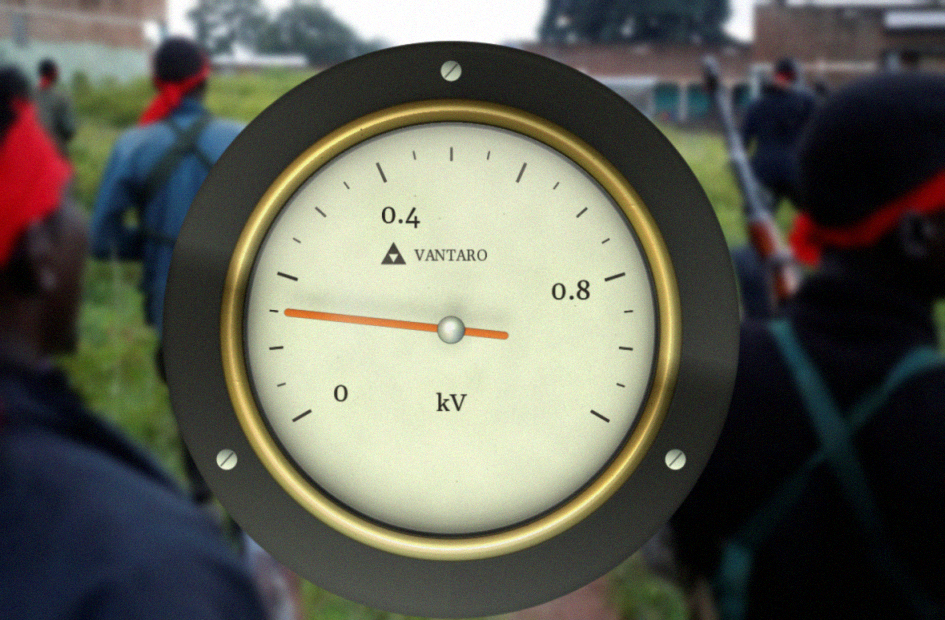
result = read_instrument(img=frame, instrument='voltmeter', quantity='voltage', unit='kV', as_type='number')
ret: 0.15 kV
